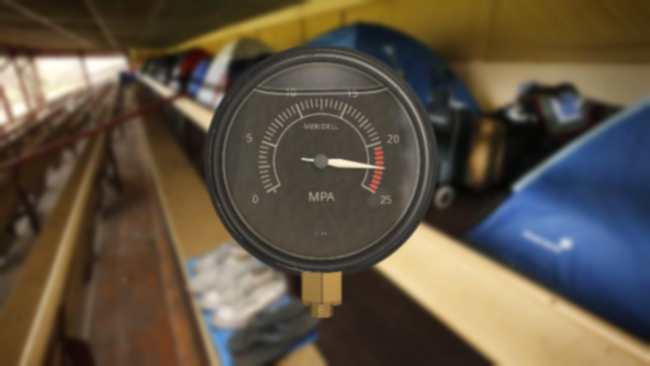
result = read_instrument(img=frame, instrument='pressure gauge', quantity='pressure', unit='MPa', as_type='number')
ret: 22.5 MPa
